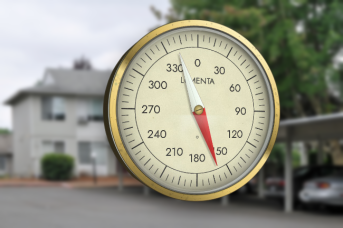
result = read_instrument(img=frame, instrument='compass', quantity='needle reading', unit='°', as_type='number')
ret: 160 °
